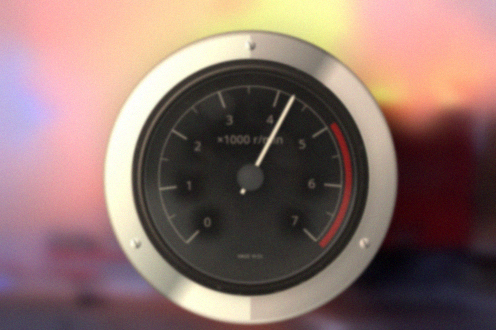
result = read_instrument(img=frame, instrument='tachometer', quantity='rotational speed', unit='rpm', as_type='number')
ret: 4250 rpm
